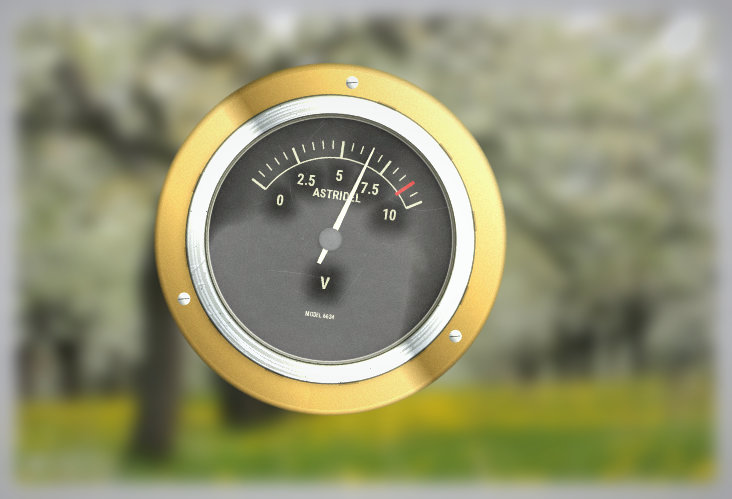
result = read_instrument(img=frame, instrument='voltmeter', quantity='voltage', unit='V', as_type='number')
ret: 6.5 V
